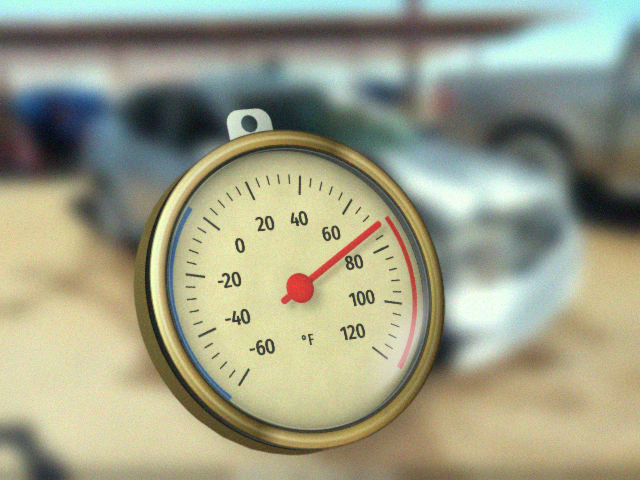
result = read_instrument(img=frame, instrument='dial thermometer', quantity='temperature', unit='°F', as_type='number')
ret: 72 °F
